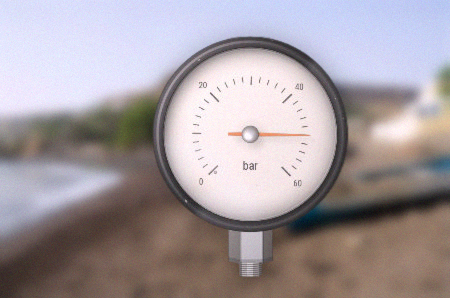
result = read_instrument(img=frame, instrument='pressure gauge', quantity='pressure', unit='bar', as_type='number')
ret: 50 bar
